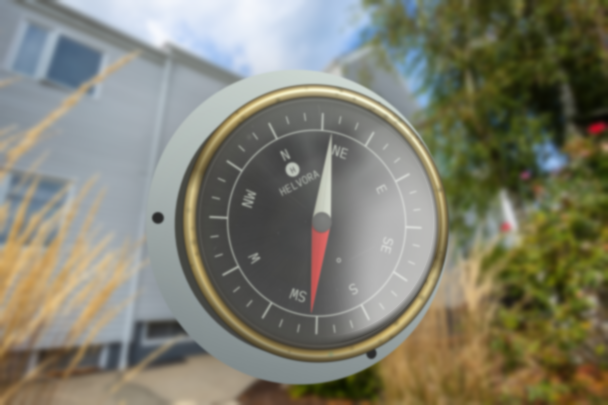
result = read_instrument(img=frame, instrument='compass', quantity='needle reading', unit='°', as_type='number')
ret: 215 °
